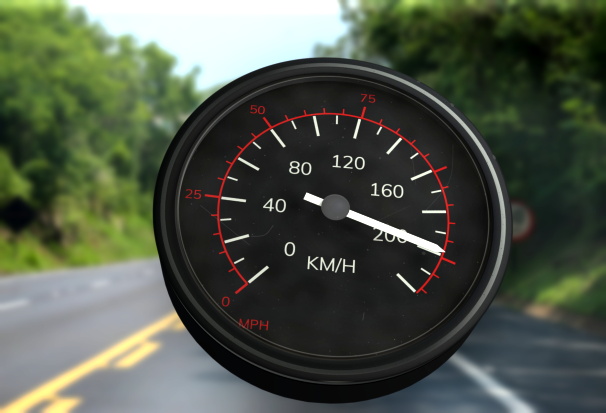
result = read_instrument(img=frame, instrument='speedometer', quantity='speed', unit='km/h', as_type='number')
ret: 200 km/h
